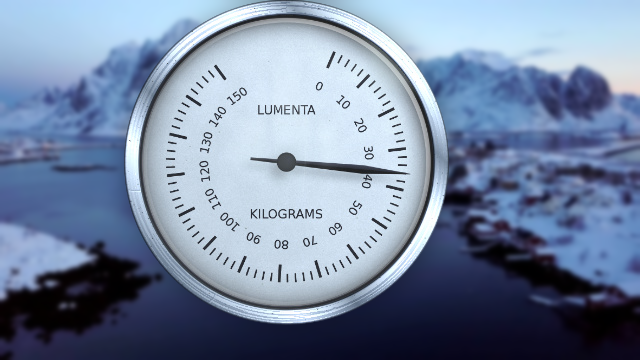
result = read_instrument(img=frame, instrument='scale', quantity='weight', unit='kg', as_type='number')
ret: 36 kg
